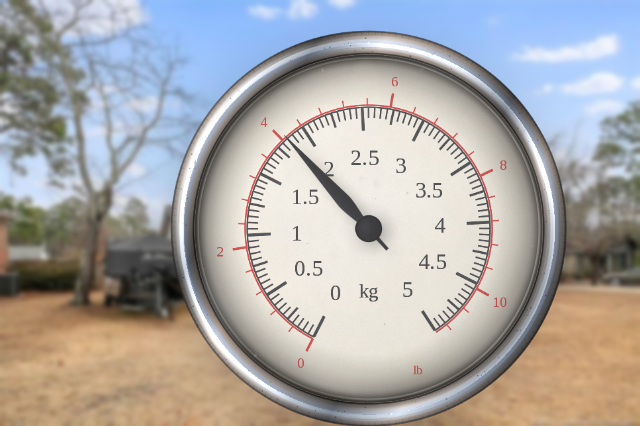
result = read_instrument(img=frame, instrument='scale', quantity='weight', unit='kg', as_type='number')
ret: 1.85 kg
